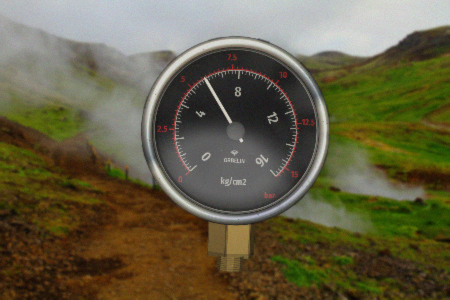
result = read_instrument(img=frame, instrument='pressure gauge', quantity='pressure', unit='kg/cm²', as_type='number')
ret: 6 kg/cm²
